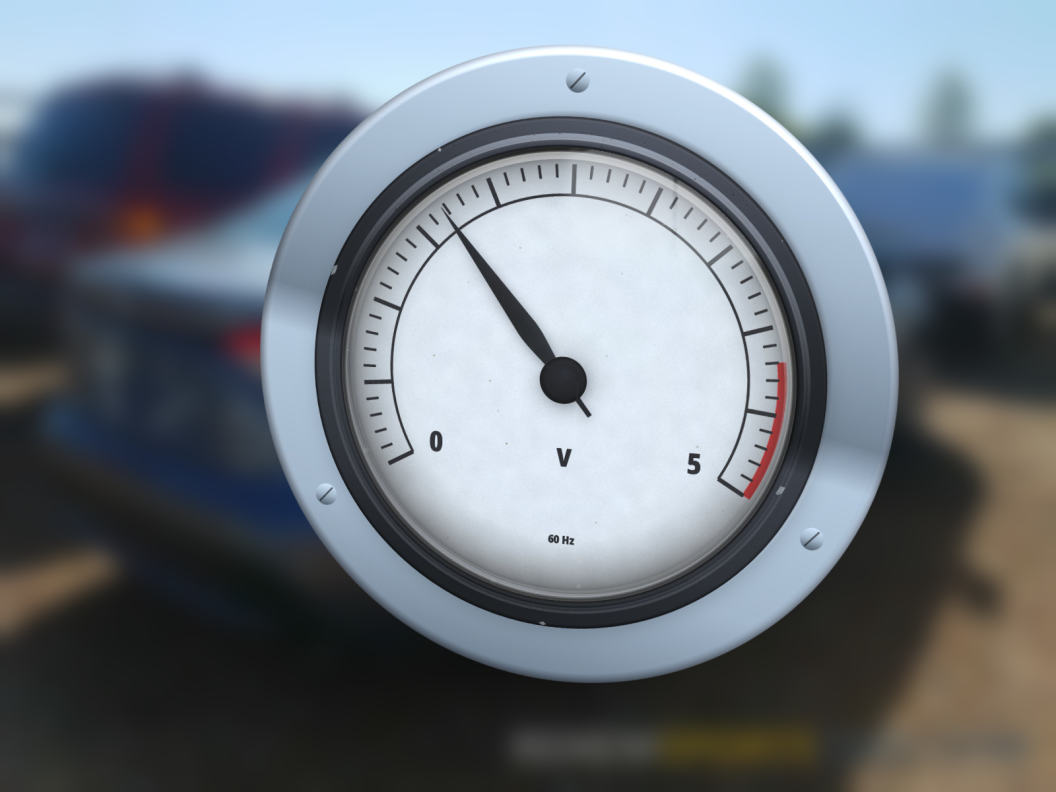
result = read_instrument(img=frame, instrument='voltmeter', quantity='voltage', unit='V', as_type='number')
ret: 1.7 V
